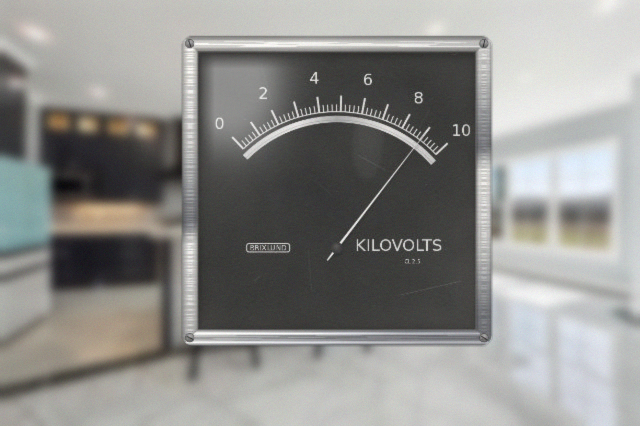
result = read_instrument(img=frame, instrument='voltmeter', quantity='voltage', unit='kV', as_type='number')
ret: 9 kV
